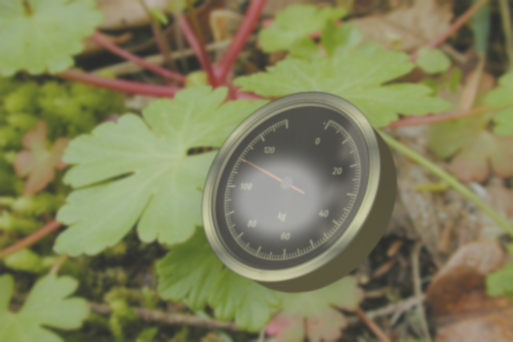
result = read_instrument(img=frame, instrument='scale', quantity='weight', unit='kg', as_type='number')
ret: 110 kg
